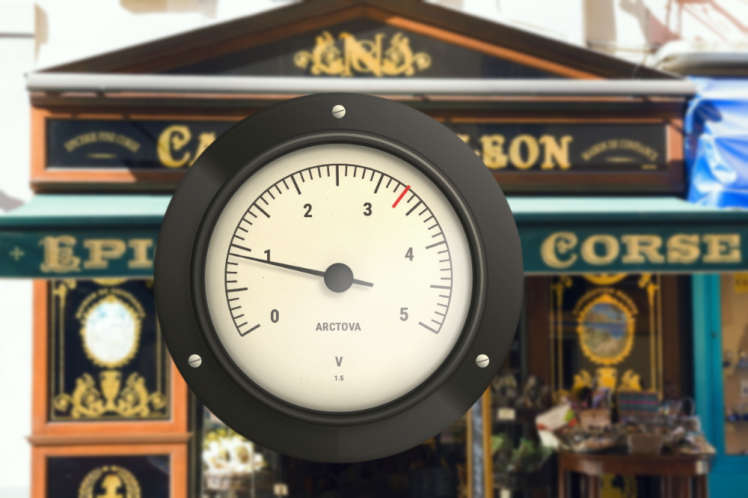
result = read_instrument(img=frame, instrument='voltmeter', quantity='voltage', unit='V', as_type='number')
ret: 0.9 V
